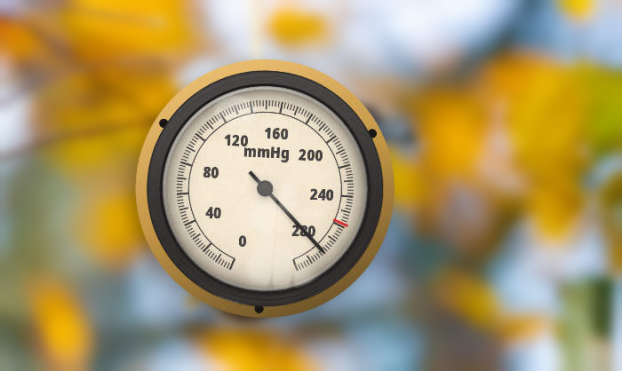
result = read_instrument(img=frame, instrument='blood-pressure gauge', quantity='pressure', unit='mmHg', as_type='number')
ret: 280 mmHg
